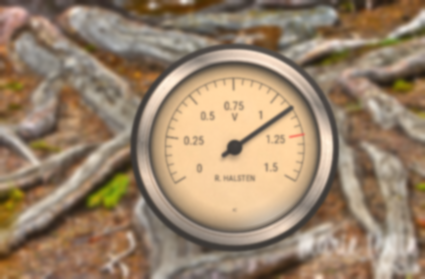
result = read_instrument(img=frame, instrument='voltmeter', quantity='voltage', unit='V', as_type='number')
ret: 1.1 V
